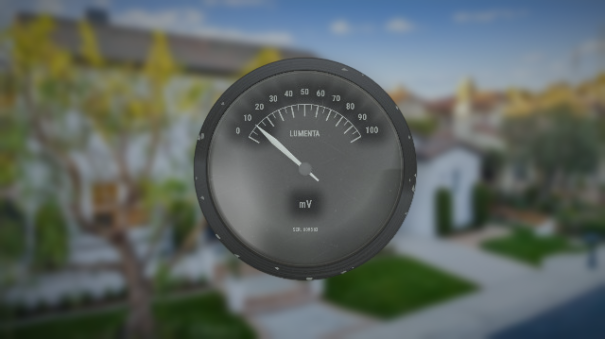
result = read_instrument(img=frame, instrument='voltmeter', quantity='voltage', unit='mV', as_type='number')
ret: 10 mV
